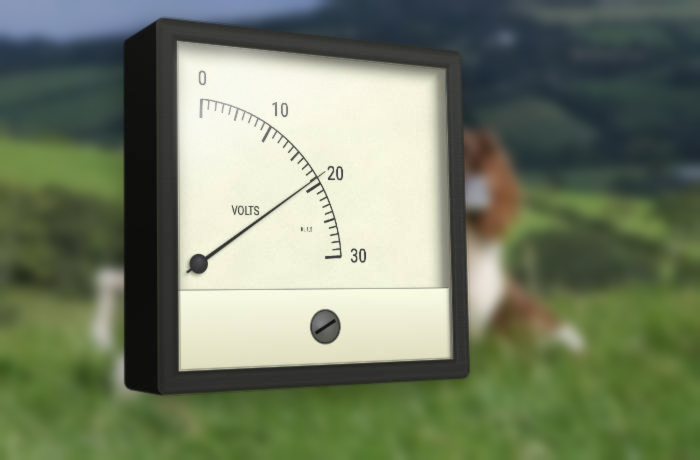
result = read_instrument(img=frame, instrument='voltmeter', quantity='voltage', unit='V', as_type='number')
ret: 19 V
